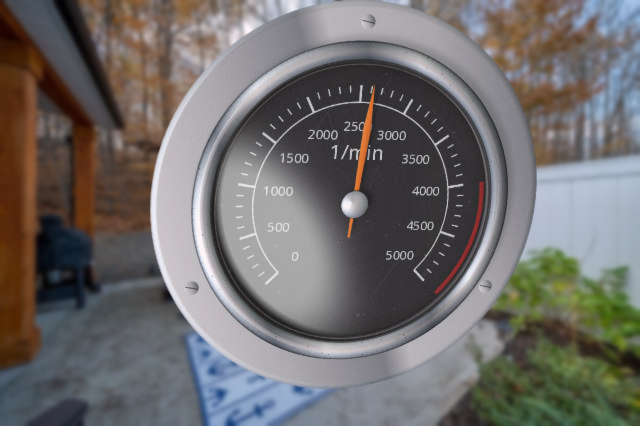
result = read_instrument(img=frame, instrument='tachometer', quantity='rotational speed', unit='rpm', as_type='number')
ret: 2600 rpm
